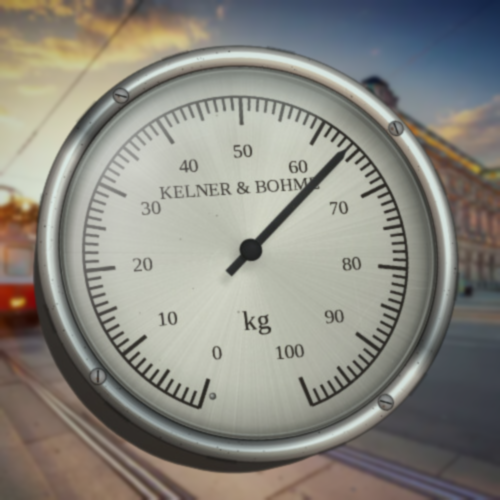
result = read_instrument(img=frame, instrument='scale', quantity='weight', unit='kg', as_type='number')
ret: 64 kg
